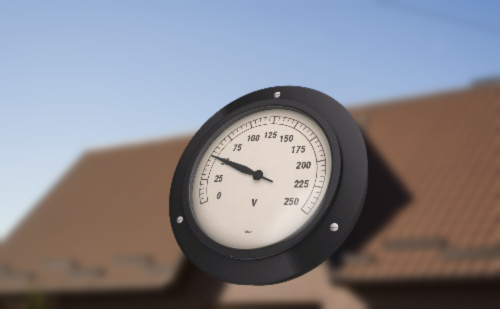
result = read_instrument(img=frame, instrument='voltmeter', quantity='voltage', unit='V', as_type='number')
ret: 50 V
